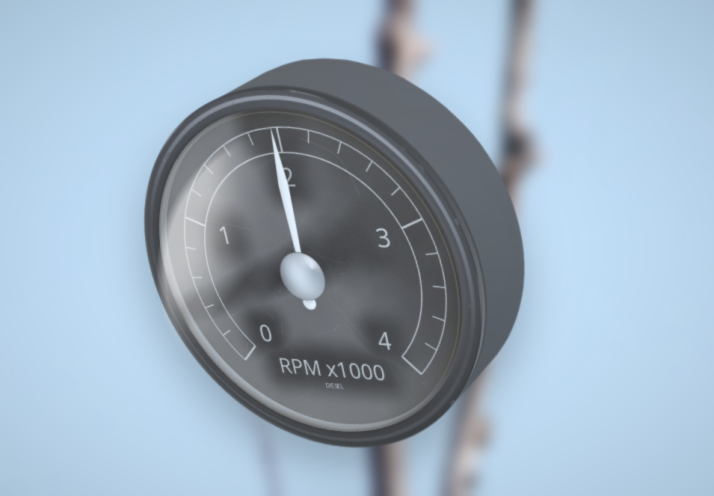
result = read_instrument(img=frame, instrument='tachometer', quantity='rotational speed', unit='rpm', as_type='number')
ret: 2000 rpm
